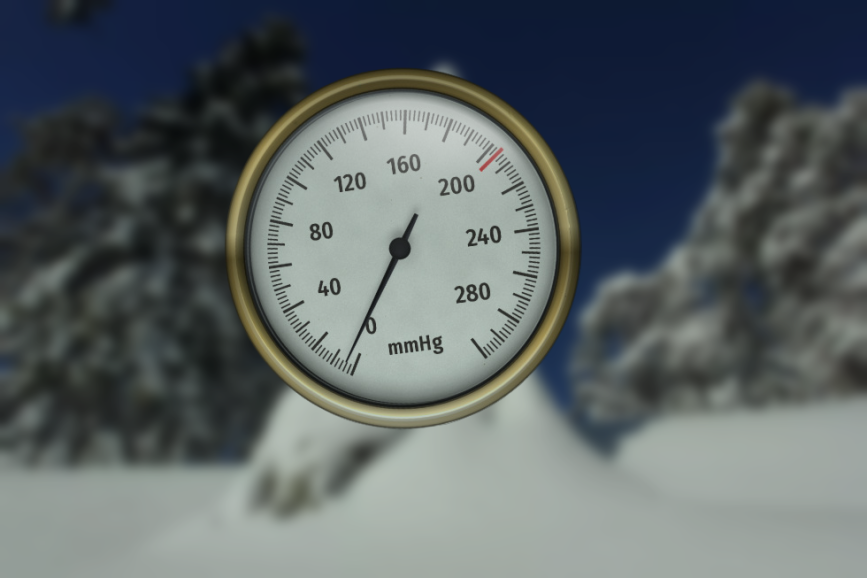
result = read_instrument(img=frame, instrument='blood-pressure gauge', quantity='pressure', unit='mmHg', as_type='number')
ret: 4 mmHg
